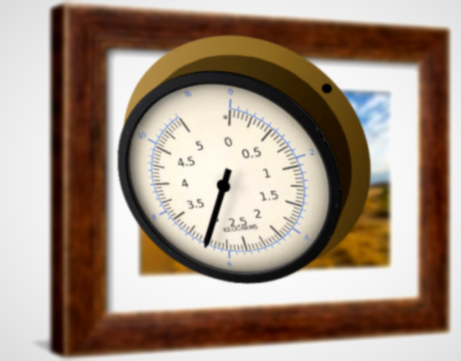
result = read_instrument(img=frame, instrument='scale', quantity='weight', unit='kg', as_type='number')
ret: 3 kg
